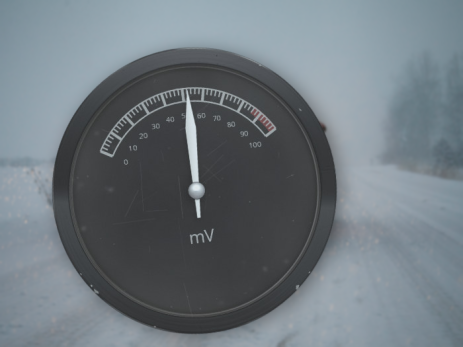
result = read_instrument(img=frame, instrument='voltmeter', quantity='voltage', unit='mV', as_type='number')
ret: 52 mV
